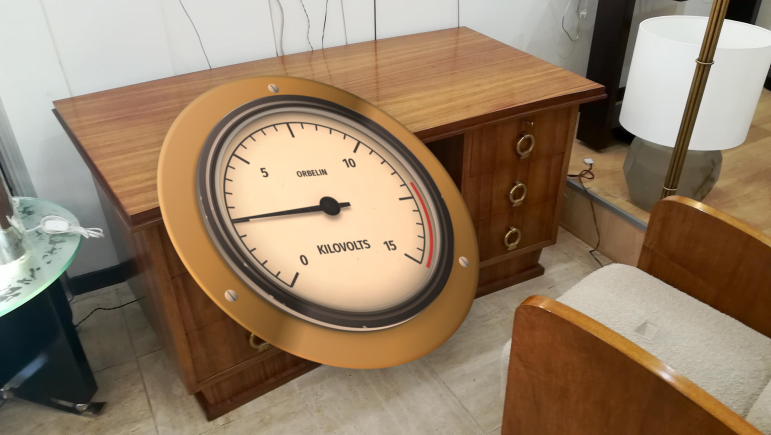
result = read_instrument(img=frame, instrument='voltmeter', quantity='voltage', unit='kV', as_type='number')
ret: 2.5 kV
